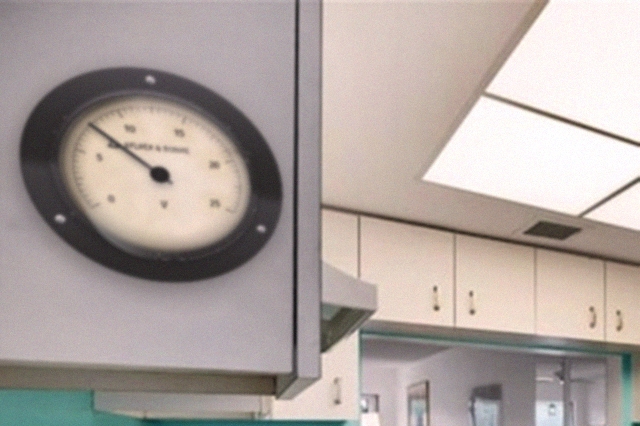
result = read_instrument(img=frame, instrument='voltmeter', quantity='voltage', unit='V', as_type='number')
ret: 7.5 V
